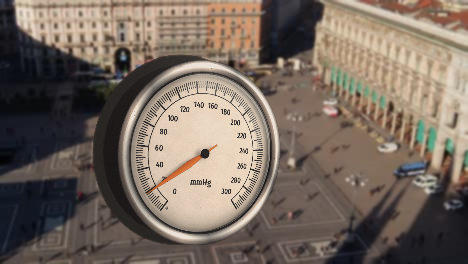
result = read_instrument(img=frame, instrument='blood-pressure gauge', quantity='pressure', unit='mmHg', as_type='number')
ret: 20 mmHg
